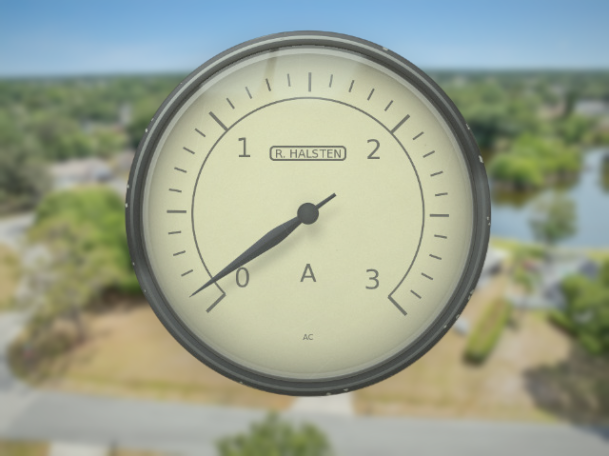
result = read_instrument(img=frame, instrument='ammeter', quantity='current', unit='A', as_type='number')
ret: 0.1 A
